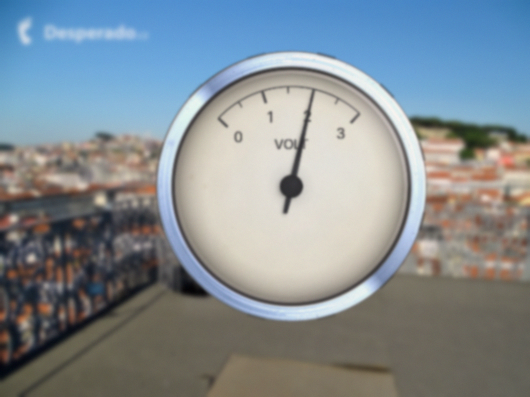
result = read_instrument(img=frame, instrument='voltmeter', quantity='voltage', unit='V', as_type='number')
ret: 2 V
